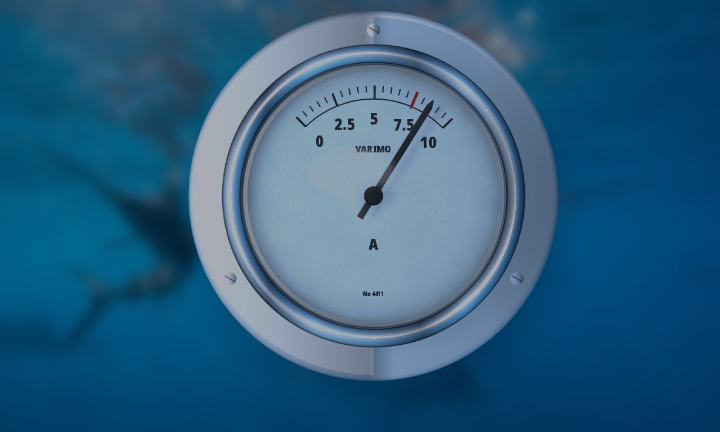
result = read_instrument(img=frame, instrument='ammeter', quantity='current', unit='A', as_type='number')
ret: 8.5 A
